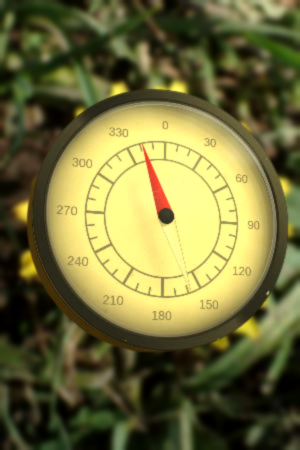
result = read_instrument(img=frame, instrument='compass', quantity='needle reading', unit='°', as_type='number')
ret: 340 °
